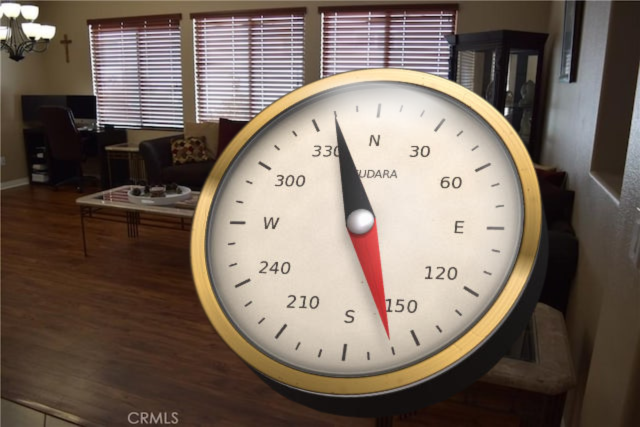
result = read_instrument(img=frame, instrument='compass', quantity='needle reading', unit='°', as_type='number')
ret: 160 °
